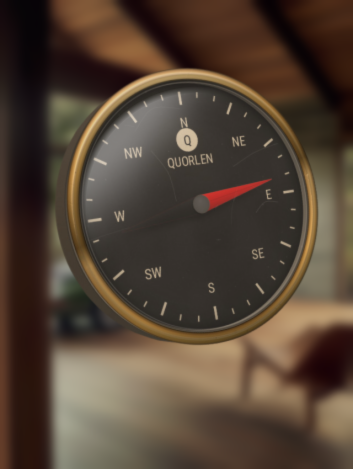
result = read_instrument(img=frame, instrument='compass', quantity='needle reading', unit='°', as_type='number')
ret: 80 °
